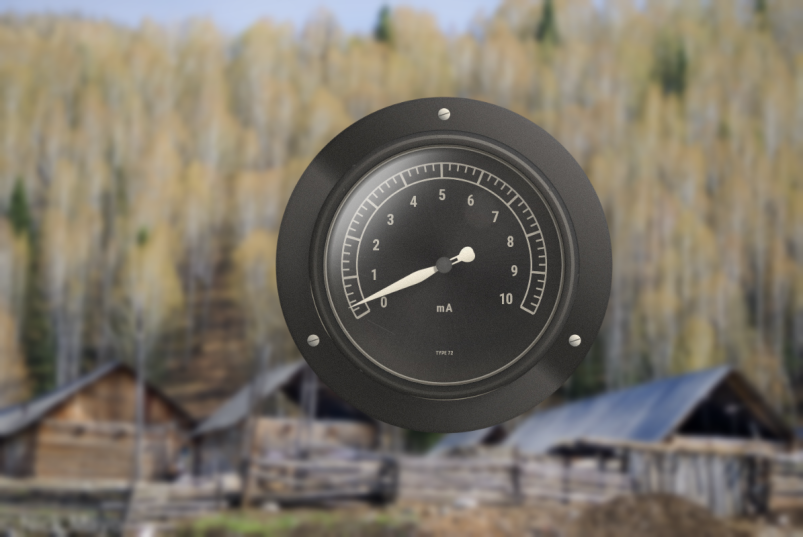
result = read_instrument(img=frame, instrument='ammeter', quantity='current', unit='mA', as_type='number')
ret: 0.3 mA
